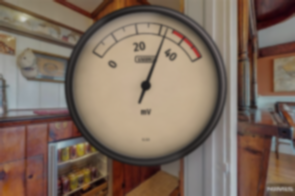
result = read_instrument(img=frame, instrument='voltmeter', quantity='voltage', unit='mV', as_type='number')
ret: 32.5 mV
